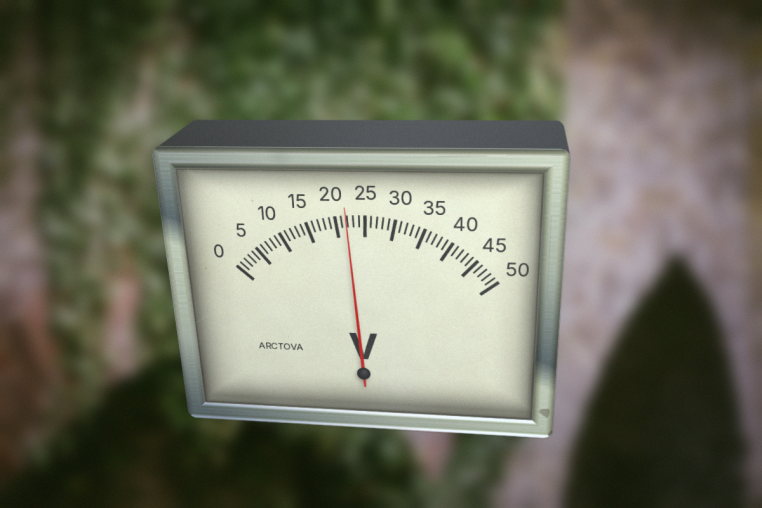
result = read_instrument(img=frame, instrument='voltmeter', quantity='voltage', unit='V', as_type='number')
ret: 22 V
